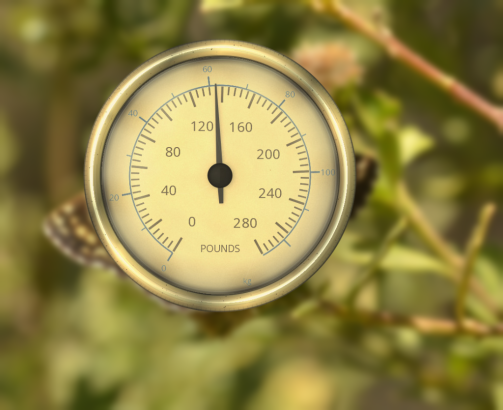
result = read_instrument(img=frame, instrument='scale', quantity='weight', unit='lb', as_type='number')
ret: 136 lb
